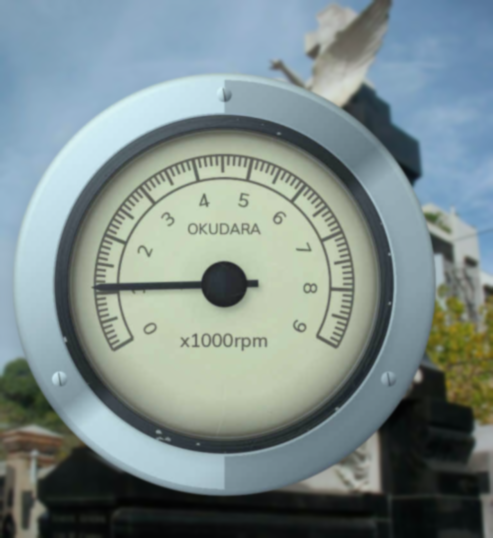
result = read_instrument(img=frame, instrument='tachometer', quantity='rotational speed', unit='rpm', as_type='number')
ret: 1100 rpm
